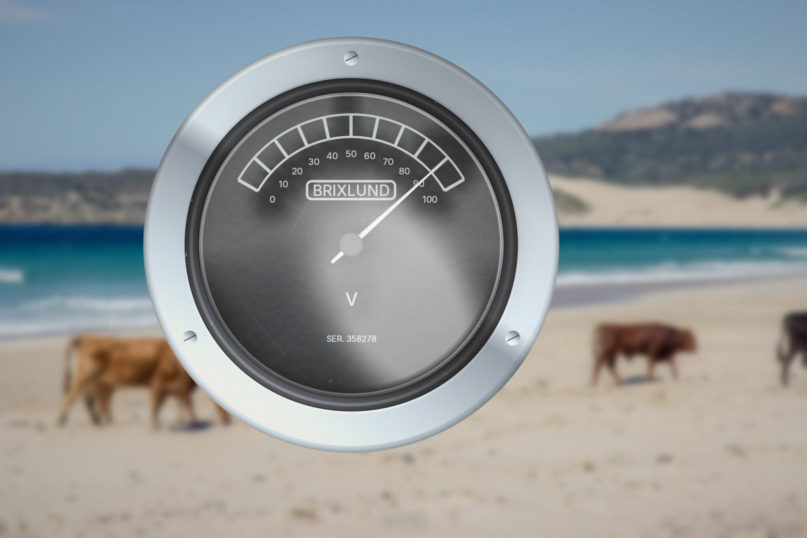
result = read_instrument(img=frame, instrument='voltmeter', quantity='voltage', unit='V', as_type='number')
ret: 90 V
